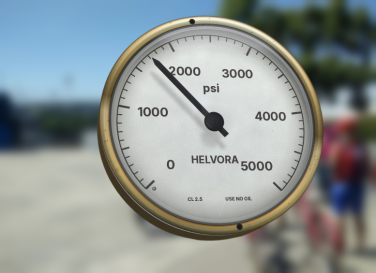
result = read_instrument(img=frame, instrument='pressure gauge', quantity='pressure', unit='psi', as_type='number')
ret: 1700 psi
